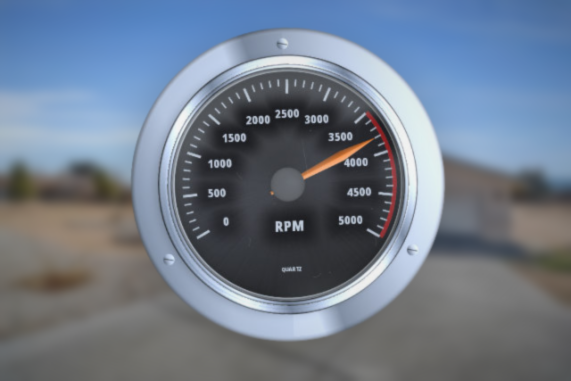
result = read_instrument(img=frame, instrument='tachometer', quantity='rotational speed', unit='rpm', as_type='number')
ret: 3800 rpm
